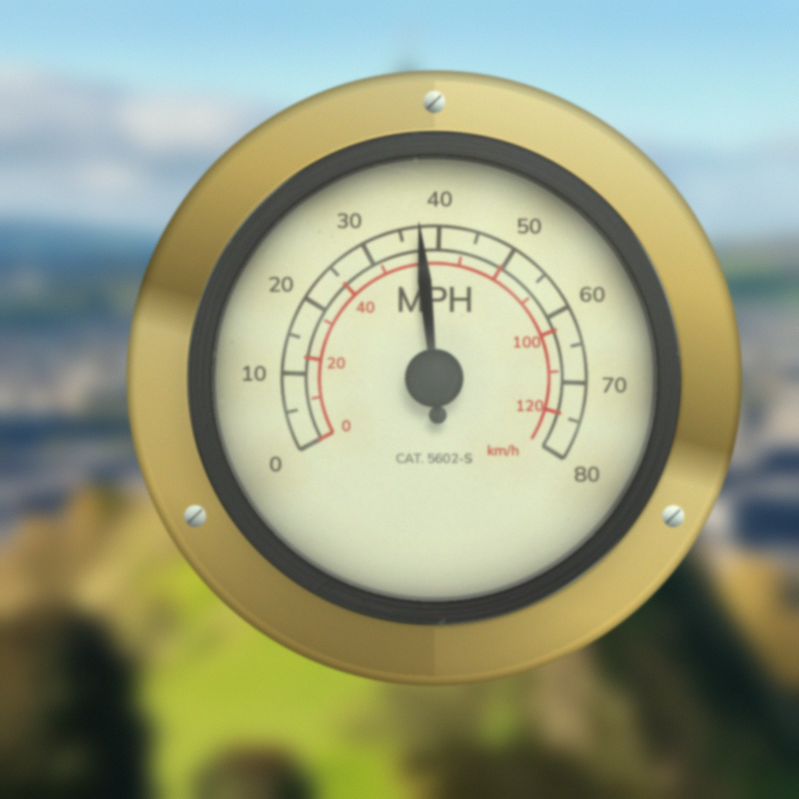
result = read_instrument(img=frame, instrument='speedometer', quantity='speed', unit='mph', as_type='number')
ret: 37.5 mph
